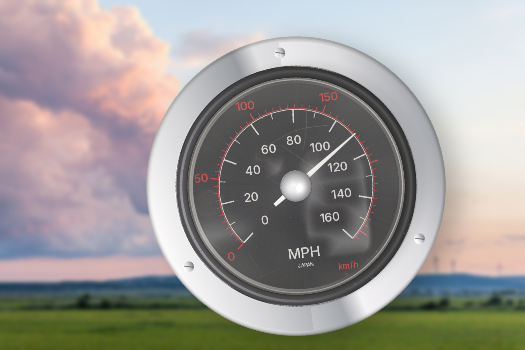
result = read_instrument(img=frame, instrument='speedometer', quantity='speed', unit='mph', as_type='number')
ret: 110 mph
